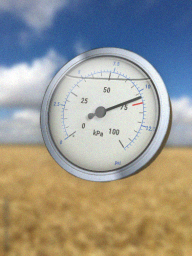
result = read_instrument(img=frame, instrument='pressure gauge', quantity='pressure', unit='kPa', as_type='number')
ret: 72.5 kPa
